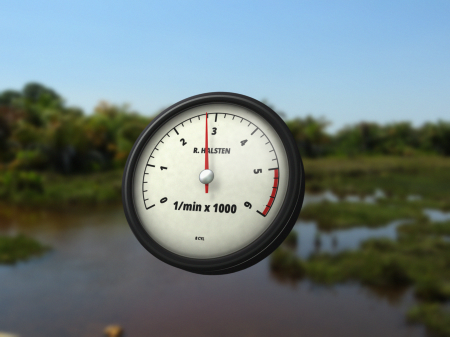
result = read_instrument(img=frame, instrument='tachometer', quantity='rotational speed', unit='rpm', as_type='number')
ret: 2800 rpm
